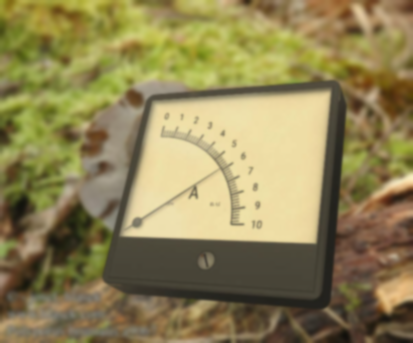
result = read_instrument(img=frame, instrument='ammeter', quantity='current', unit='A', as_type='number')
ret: 6 A
